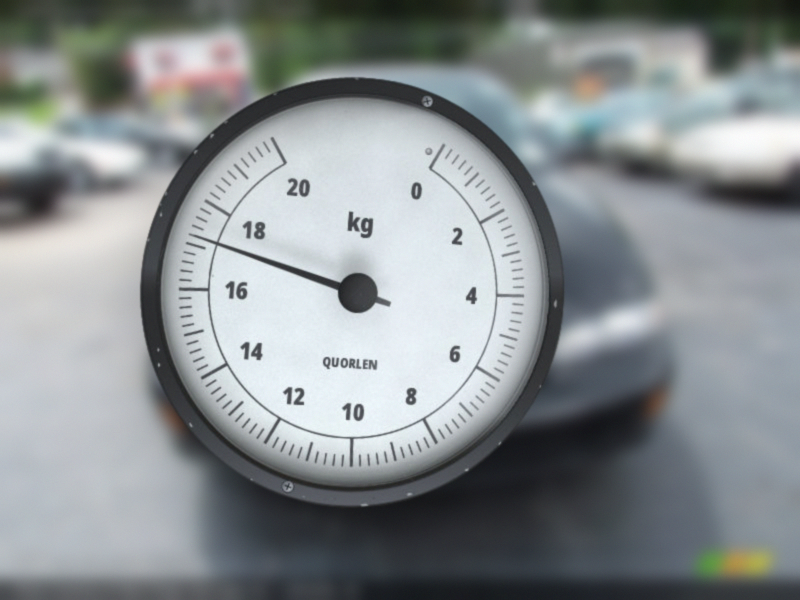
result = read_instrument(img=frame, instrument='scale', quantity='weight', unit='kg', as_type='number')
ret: 17.2 kg
